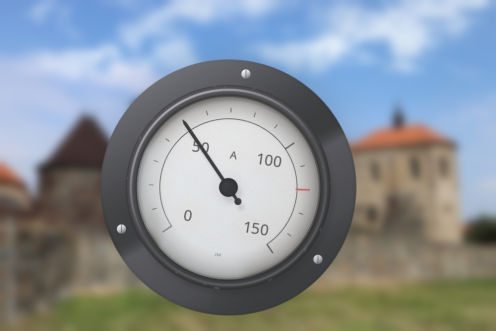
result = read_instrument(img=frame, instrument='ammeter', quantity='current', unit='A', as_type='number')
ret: 50 A
